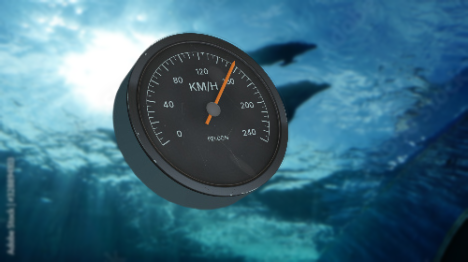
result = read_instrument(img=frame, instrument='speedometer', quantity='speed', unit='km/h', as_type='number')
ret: 155 km/h
